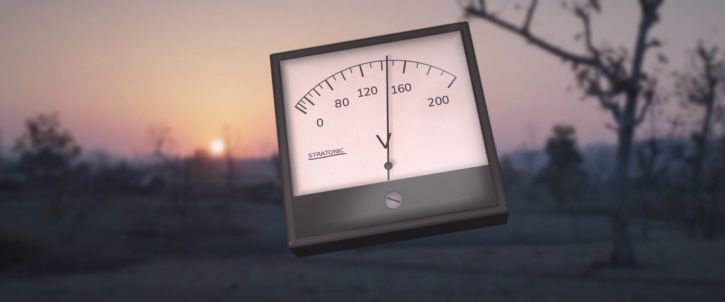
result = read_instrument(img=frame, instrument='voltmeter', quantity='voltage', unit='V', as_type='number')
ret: 145 V
